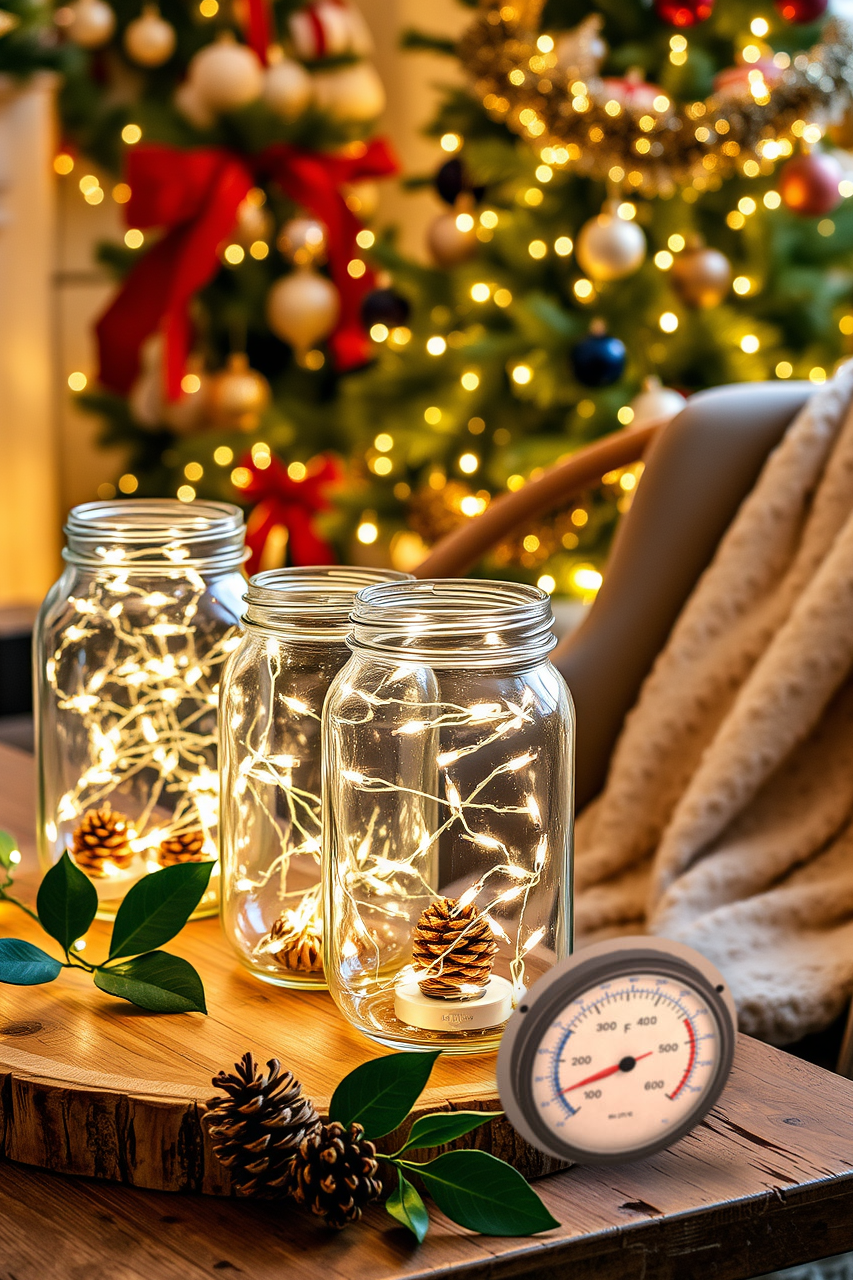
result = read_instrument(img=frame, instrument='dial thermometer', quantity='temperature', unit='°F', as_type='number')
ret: 150 °F
